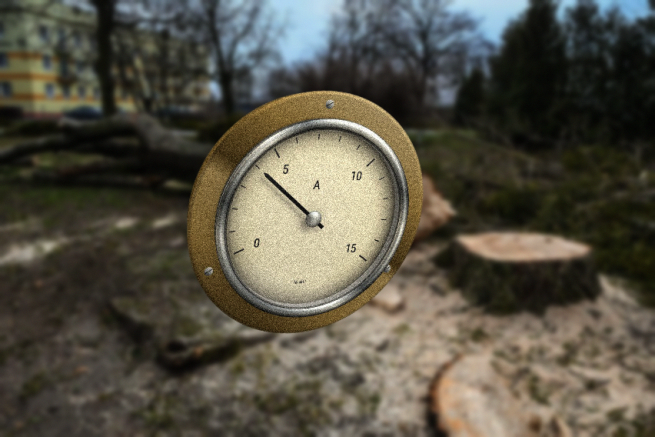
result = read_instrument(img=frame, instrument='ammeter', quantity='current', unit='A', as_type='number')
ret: 4 A
